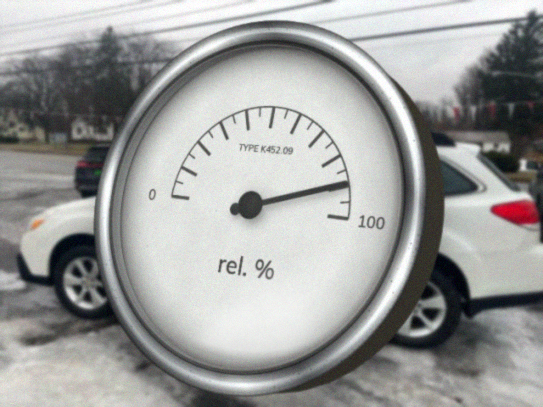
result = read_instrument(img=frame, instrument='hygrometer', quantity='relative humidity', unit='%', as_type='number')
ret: 90 %
